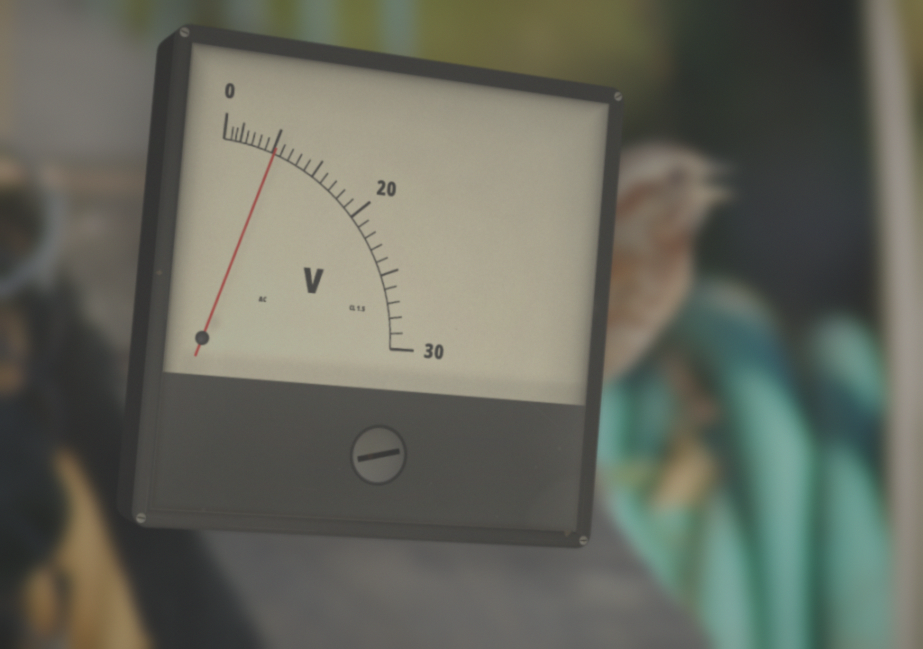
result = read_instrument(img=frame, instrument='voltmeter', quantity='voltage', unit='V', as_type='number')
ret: 10 V
